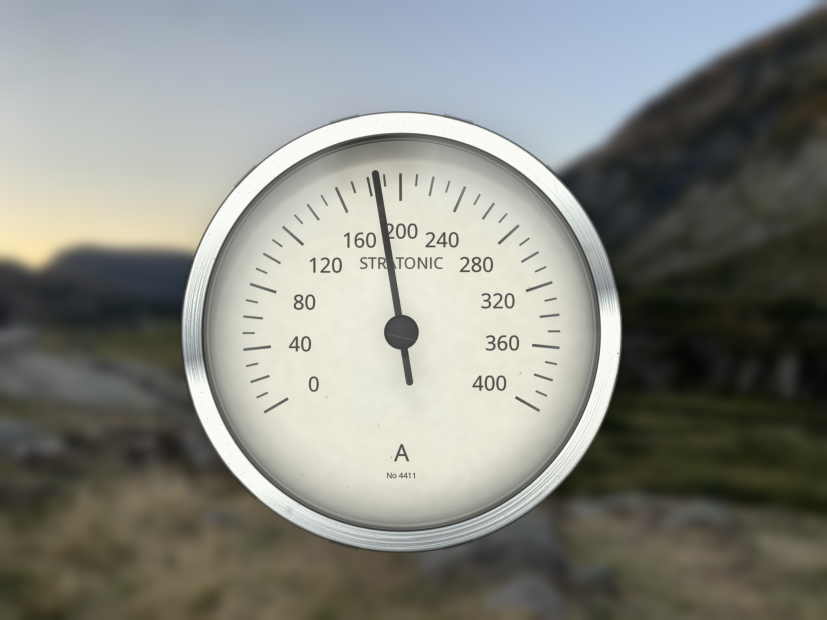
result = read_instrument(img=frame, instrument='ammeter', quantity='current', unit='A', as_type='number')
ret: 185 A
